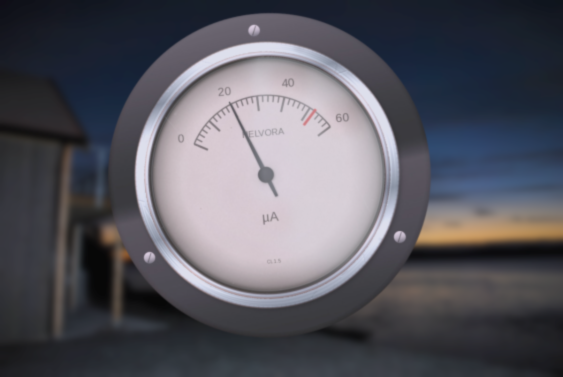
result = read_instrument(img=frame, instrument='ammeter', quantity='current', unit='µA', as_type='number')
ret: 20 µA
